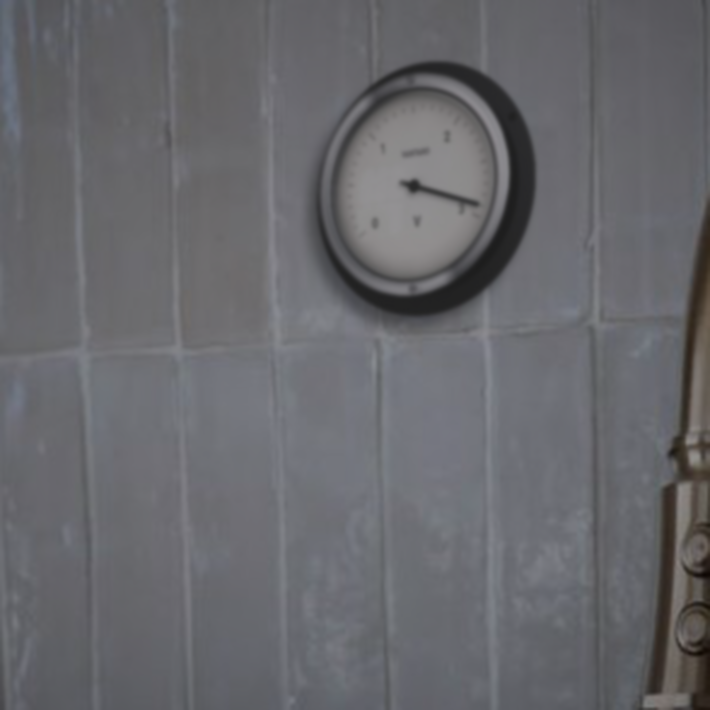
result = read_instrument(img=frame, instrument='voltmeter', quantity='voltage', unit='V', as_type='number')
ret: 2.9 V
